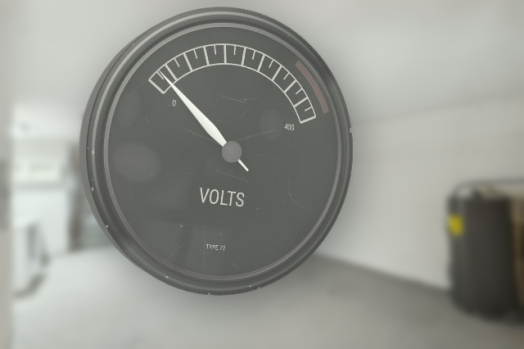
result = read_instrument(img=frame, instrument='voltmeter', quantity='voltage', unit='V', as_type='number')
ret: 20 V
